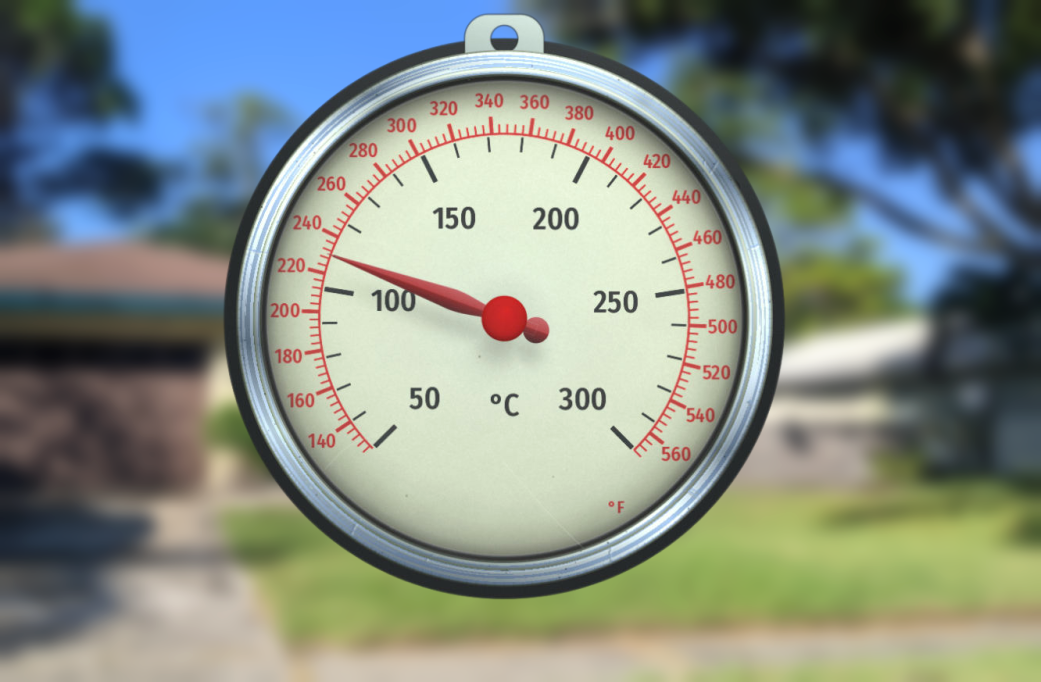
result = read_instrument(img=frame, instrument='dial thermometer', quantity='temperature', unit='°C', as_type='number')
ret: 110 °C
